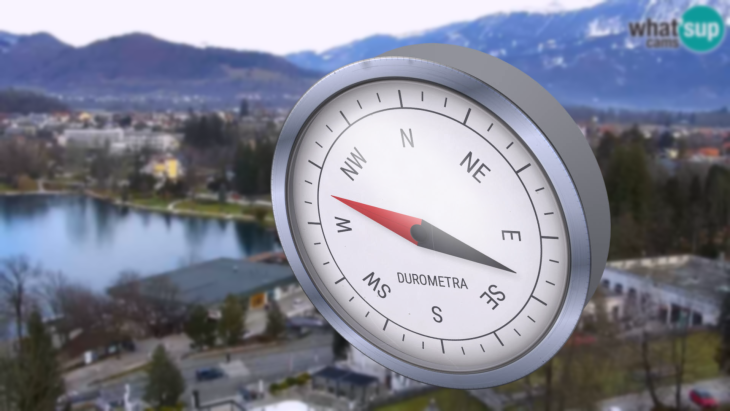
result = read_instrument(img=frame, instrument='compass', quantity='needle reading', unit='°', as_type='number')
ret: 290 °
